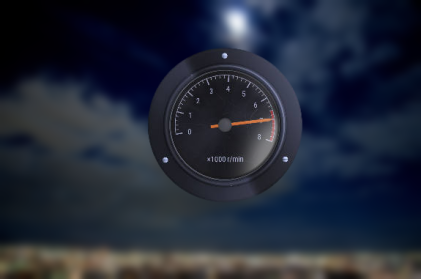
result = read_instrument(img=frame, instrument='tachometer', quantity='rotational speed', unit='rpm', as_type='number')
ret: 7000 rpm
